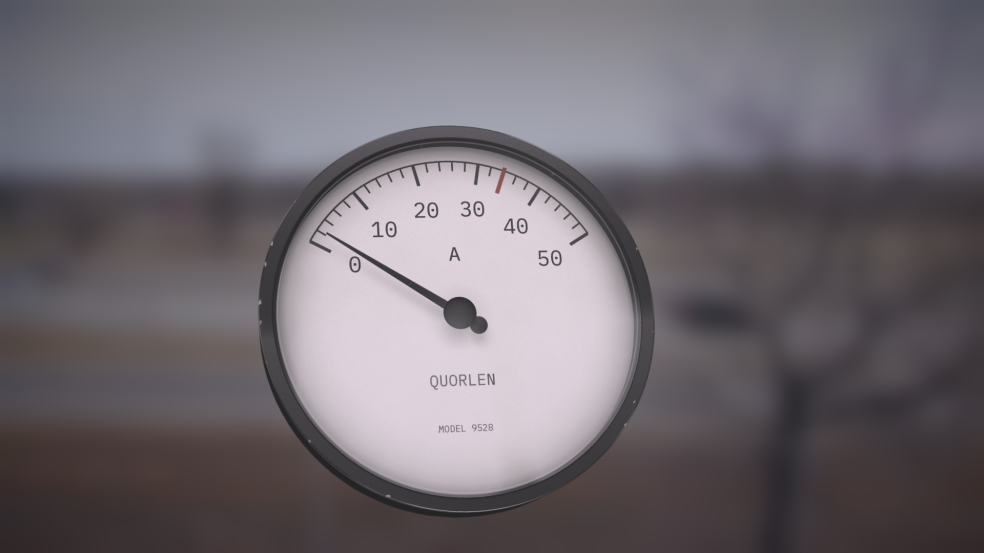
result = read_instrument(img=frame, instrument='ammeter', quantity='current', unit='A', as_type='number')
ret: 2 A
